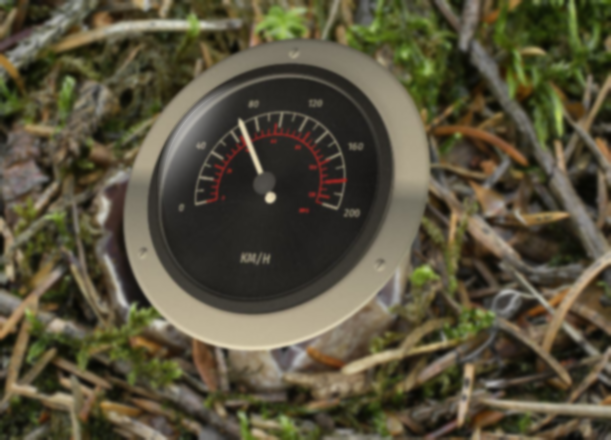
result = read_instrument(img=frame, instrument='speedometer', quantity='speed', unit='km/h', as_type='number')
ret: 70 km/h
